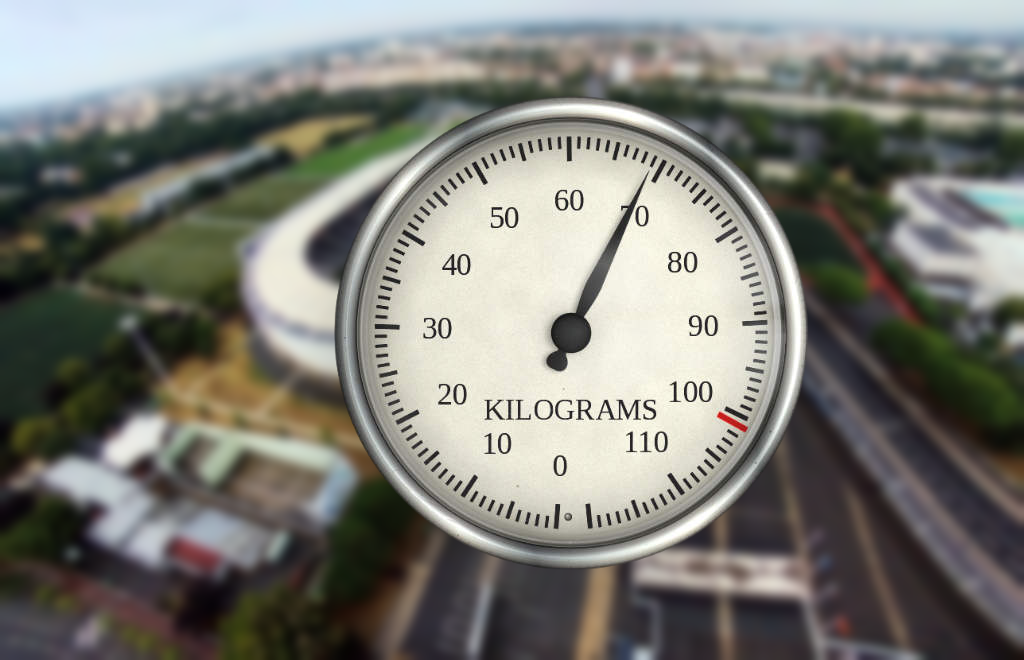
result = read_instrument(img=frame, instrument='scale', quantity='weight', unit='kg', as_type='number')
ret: 69 kg
